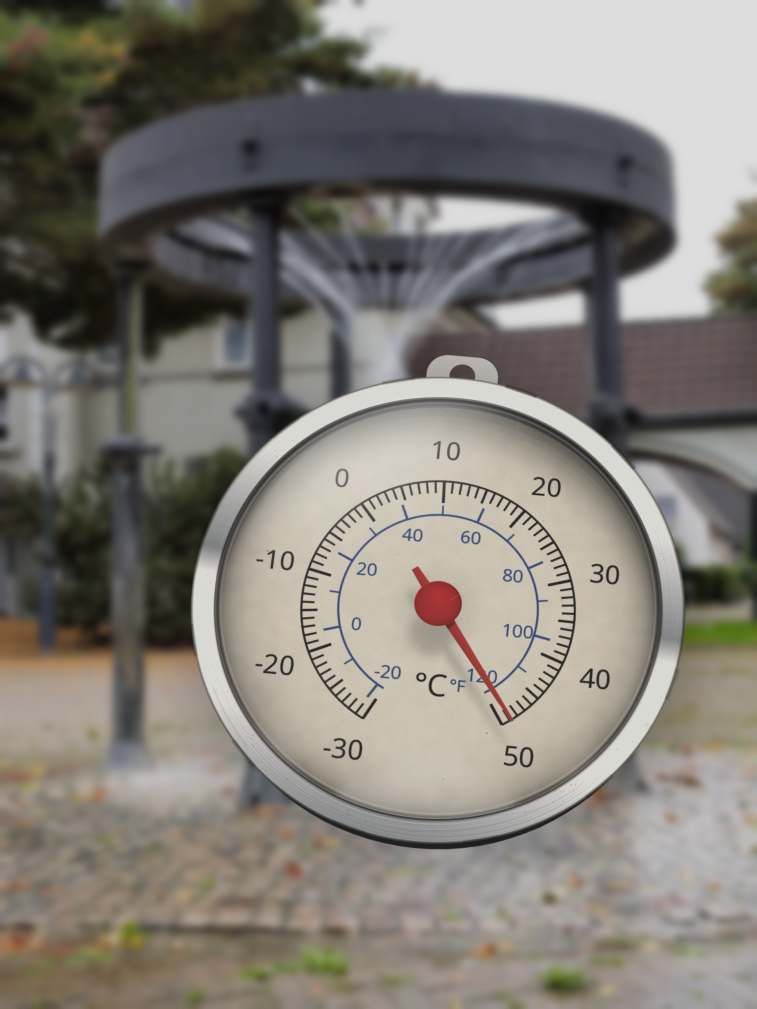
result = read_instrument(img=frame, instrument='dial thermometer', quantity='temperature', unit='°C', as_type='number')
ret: 49 °C
